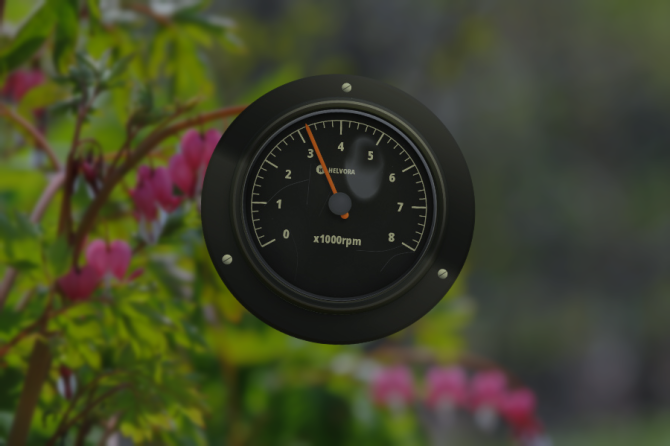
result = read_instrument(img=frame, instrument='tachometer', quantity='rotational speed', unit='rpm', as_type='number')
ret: 3200 rpm
